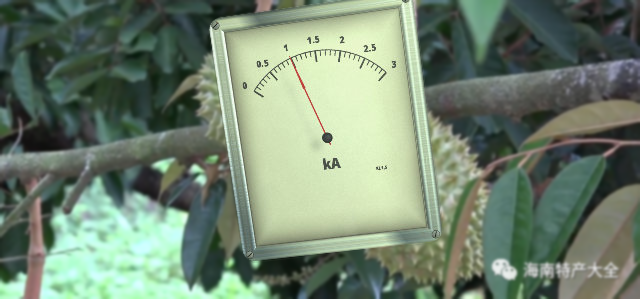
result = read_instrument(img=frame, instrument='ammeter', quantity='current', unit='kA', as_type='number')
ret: 1 kA
